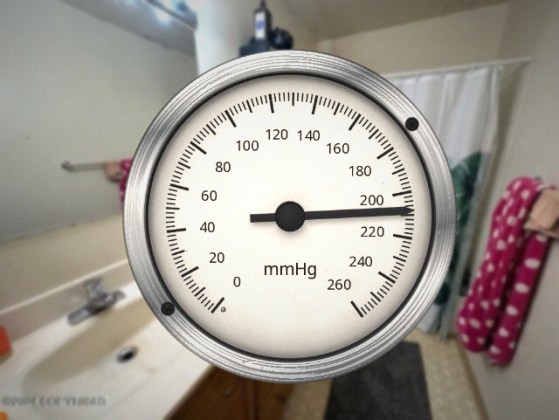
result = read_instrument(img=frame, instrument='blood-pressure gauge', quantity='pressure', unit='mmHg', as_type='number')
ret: 208 mmHg
